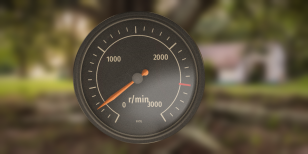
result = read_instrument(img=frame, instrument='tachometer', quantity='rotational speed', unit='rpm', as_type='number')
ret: 250 rpm
